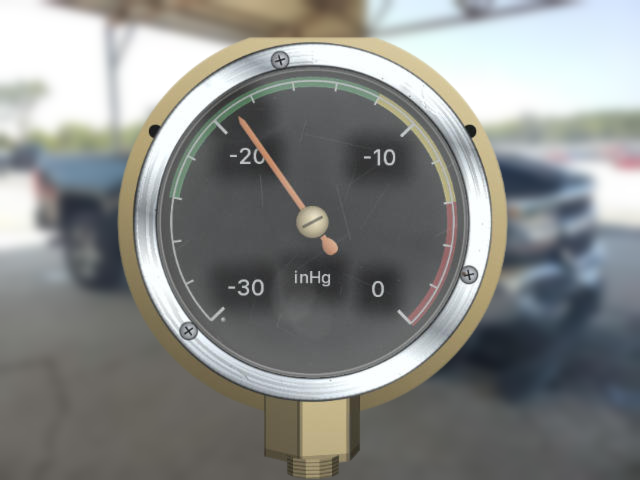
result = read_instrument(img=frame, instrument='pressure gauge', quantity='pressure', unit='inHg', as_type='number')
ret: -19 inHg
